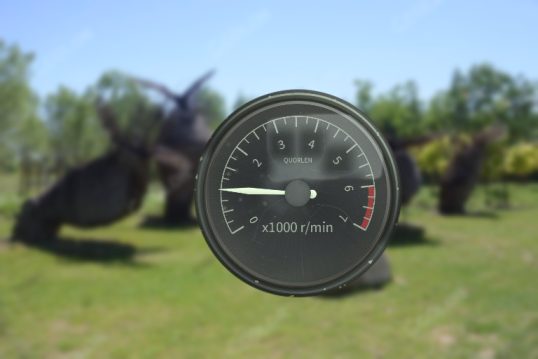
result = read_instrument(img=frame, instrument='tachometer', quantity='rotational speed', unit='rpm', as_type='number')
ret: 1000 rpm
